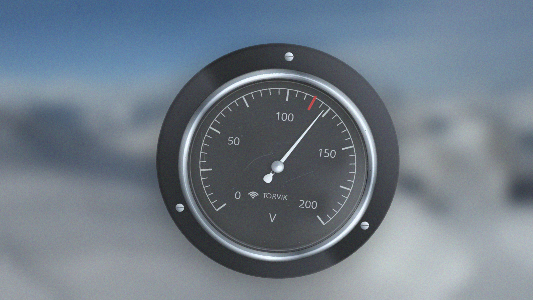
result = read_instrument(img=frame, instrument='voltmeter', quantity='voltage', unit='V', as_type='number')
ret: 122.5 V
